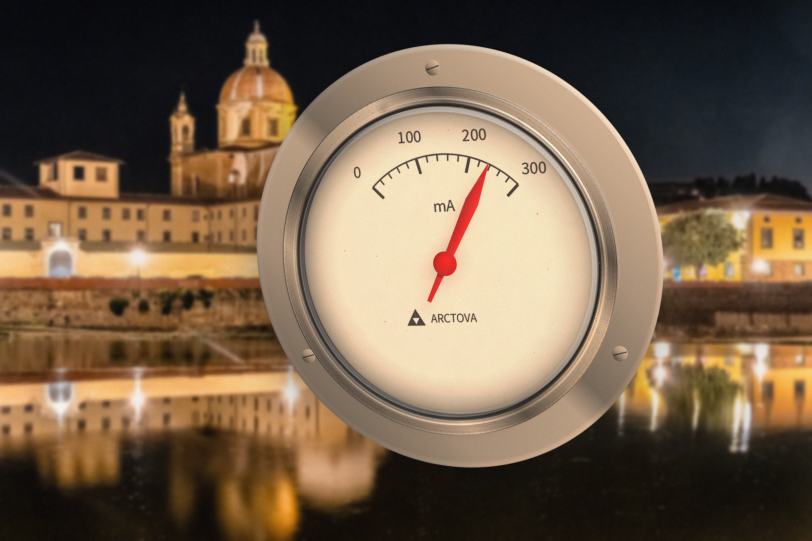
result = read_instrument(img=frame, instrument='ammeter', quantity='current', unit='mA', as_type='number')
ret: 240 mA
